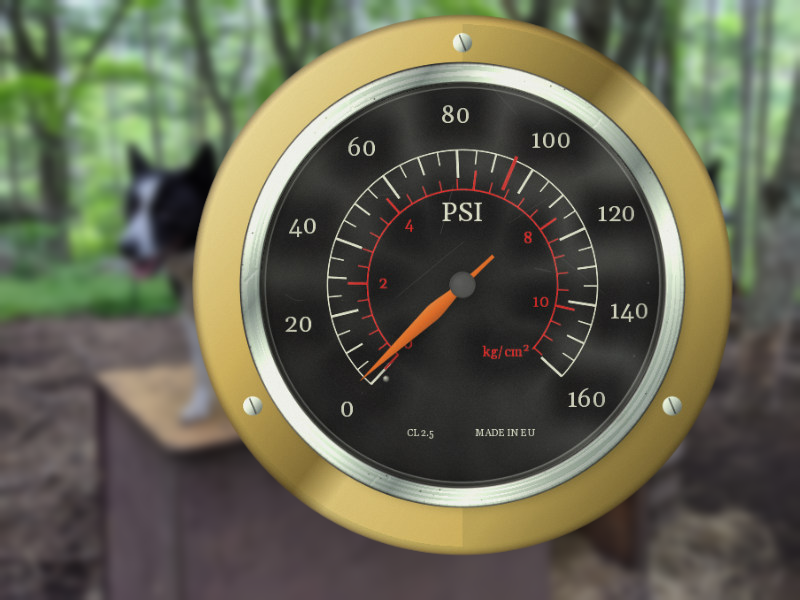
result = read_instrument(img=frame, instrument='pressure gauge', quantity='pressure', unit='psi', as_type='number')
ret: 2.5 psi
